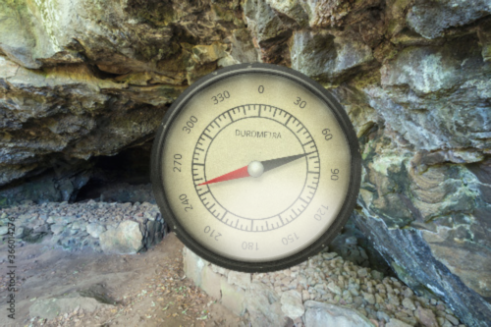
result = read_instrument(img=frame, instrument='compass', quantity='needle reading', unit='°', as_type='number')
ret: 250 °
